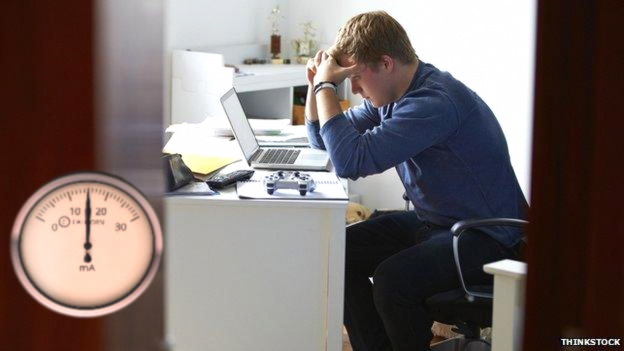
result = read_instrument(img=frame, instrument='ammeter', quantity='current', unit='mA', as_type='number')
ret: 15 mA
